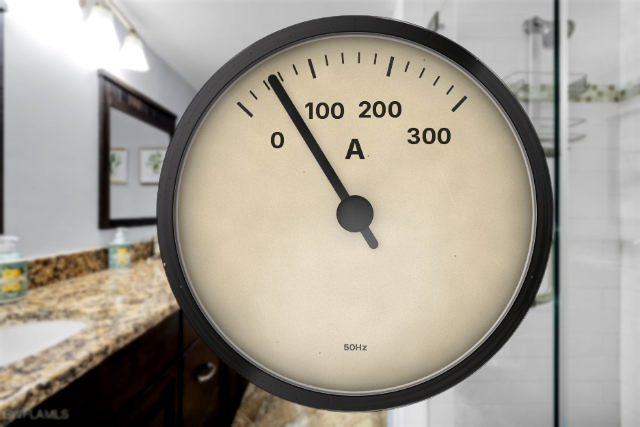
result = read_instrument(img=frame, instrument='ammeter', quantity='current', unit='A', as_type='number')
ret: 50 A
